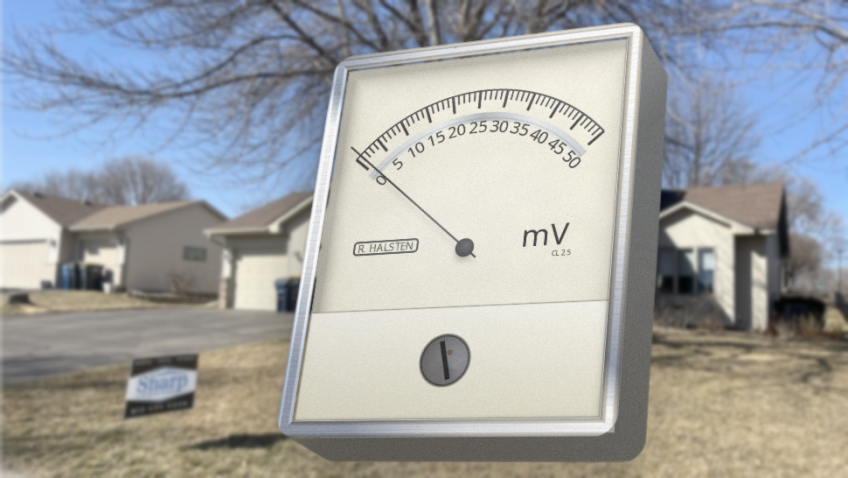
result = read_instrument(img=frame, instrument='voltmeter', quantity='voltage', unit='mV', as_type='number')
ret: 1 mV
